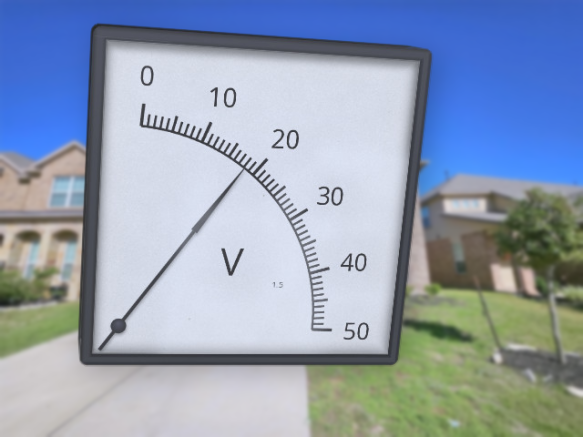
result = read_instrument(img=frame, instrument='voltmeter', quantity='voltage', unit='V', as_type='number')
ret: 18 V
